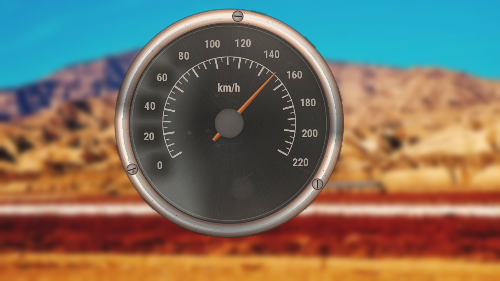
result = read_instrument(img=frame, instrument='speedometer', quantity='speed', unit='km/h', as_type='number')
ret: 150 km/h
